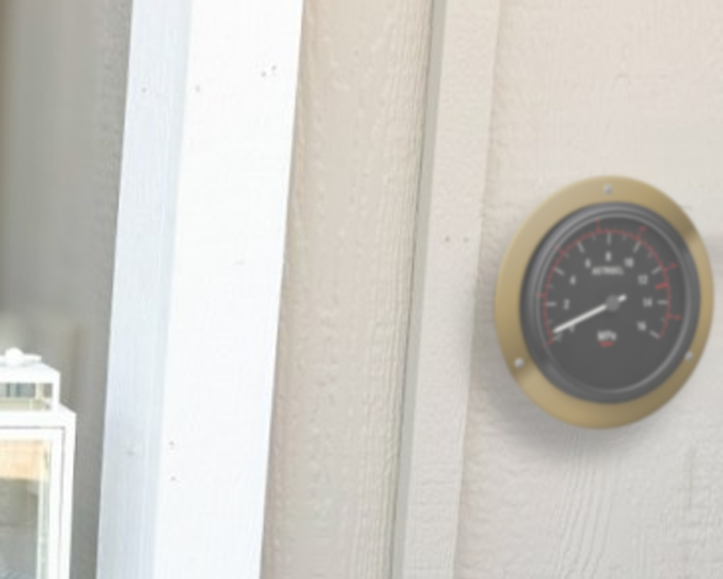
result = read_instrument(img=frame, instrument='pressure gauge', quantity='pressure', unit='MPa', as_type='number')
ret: 0.5 MPa
